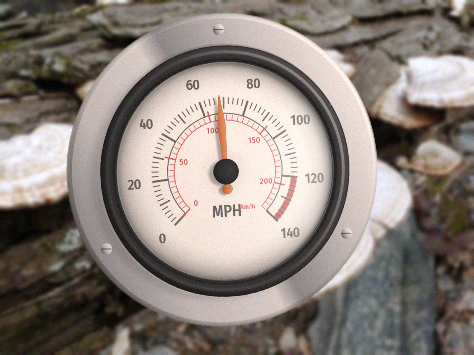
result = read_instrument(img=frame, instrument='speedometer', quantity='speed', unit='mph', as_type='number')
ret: 68 mph
